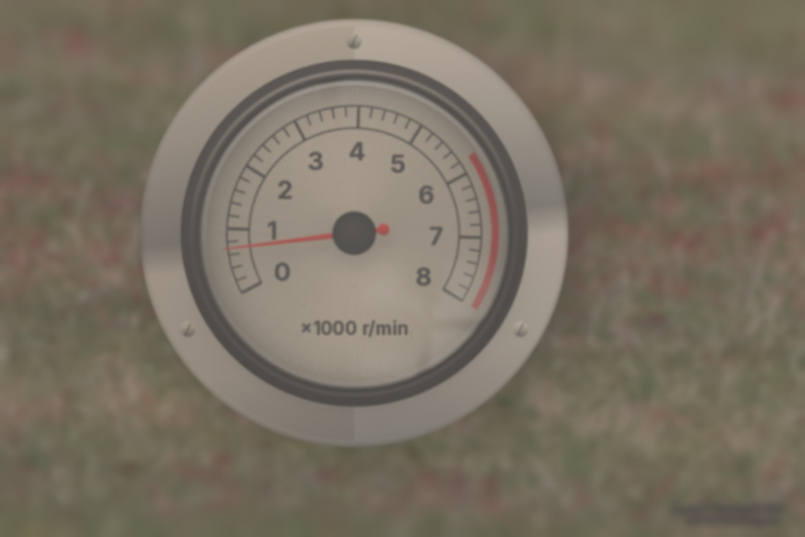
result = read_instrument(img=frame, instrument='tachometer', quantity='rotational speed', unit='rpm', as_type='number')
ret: 700 rpm
